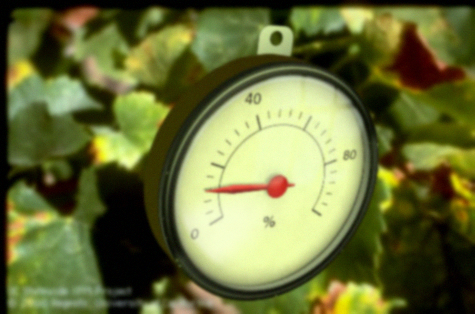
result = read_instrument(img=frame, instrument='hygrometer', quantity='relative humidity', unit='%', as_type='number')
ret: 12 %
